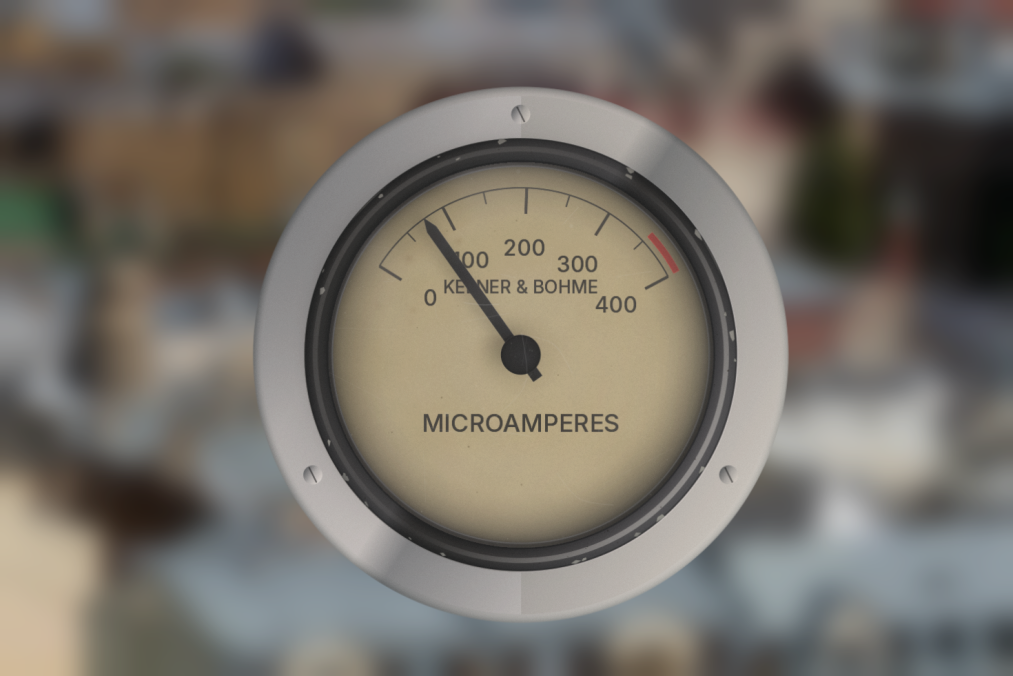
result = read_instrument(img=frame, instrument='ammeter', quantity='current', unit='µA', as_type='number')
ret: 75 µA
